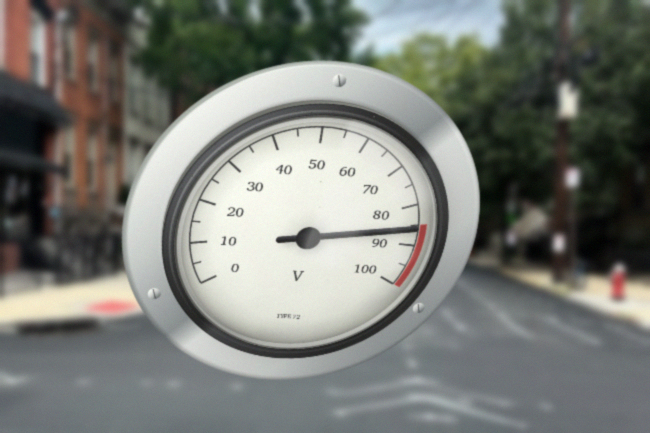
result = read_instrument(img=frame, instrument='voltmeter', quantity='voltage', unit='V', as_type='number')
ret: 85 V
